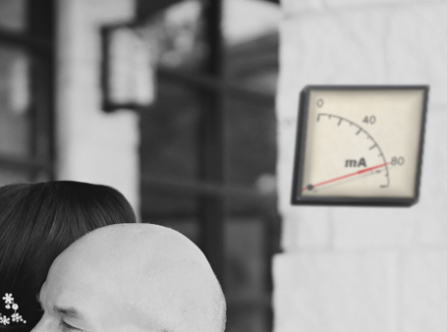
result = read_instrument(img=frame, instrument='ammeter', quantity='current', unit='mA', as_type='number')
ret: 80 mA
